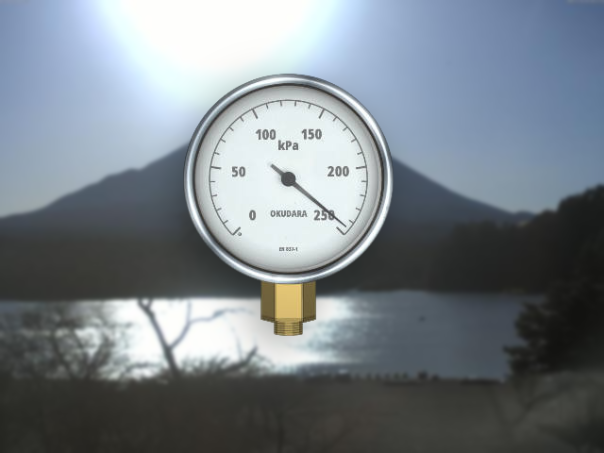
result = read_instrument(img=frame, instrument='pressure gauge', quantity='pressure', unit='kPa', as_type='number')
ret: 245 kPa
